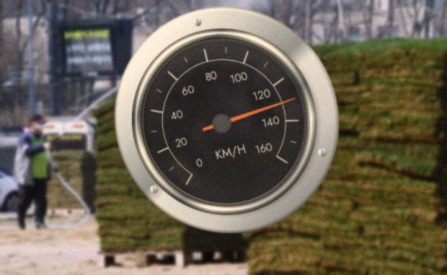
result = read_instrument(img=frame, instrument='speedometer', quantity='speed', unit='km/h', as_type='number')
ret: 130 km/h
